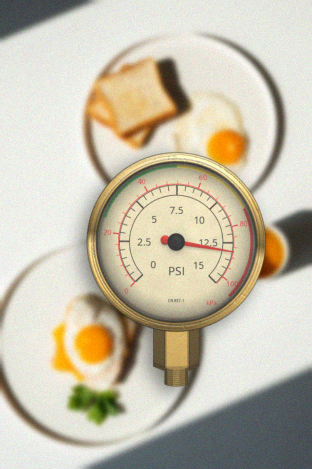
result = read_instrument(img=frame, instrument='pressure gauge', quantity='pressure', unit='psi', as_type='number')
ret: 13 psi
